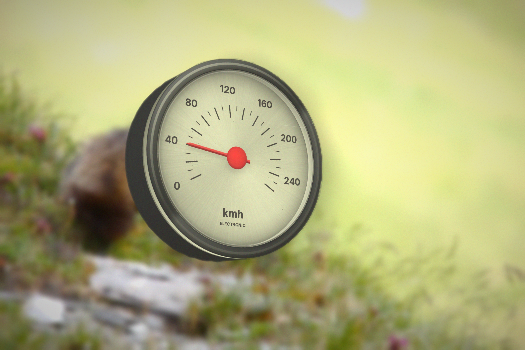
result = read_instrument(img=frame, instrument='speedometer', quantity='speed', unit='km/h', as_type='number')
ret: 40 km/h
